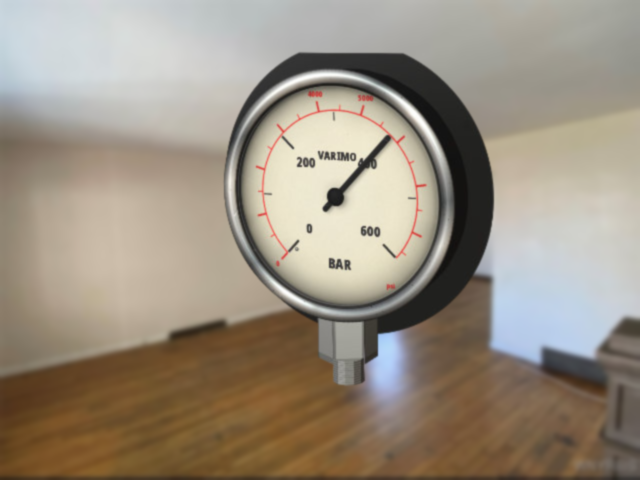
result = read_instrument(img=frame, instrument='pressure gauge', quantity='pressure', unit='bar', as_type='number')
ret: 400 bar
